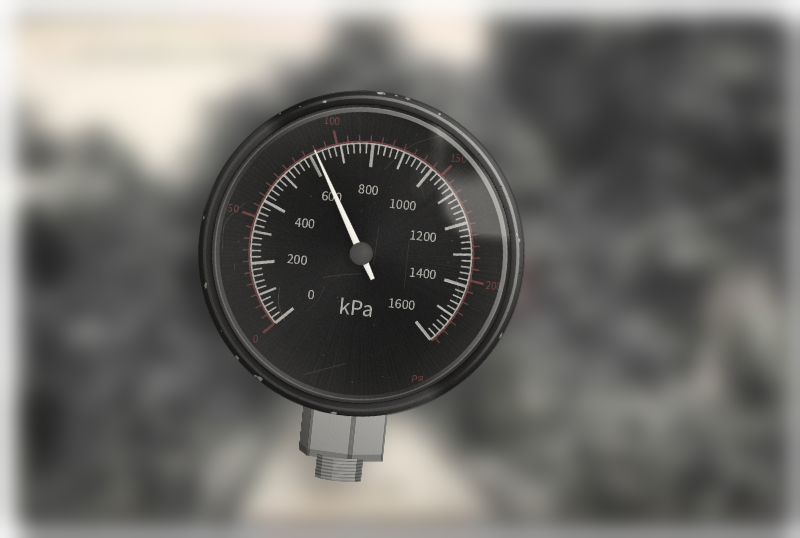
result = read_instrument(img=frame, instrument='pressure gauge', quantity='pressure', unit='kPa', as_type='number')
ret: 620 kPa
